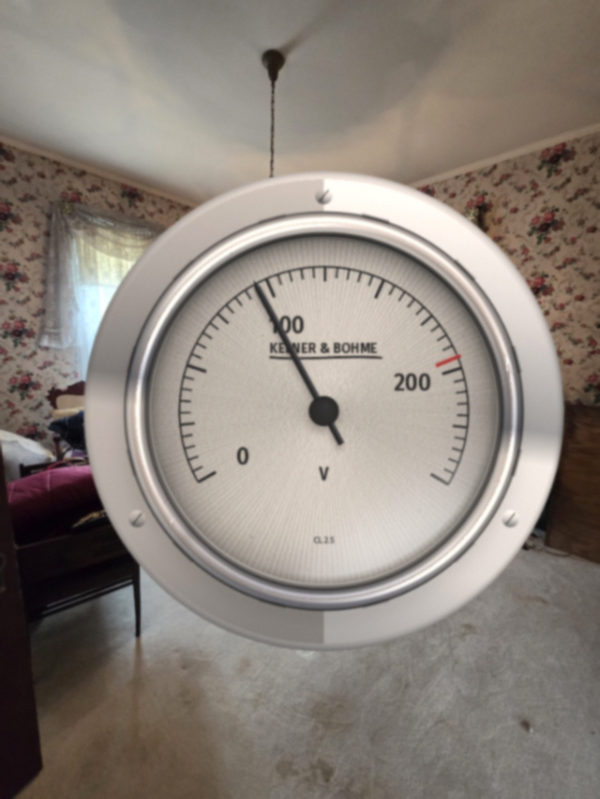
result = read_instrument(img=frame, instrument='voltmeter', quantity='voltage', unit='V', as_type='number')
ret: 95 V
